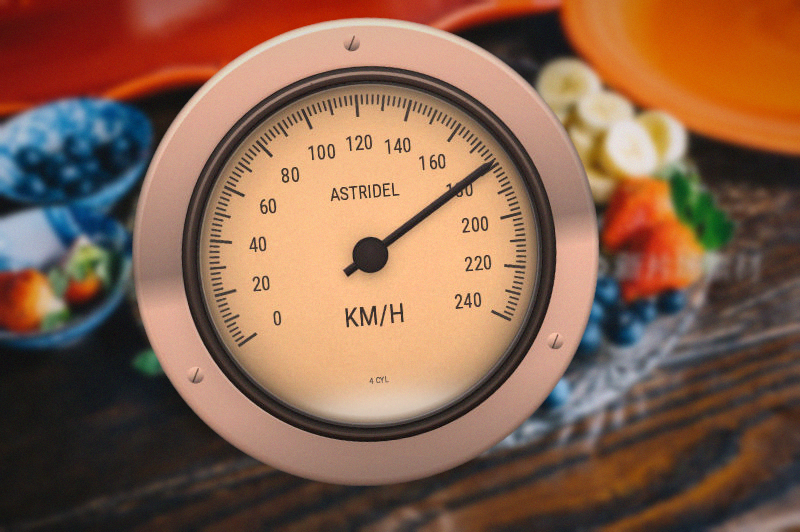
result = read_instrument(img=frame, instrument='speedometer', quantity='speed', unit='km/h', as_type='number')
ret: 178 km/h
